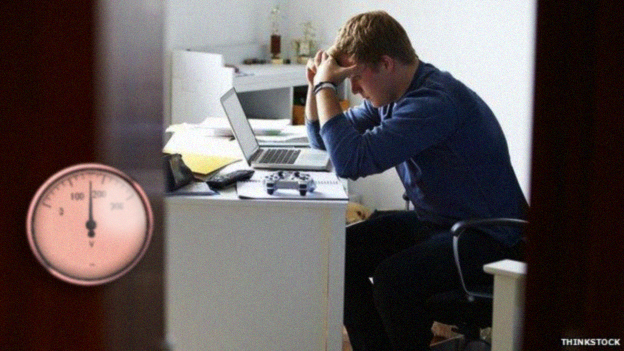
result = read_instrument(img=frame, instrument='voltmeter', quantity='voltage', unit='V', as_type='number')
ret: 160 V
